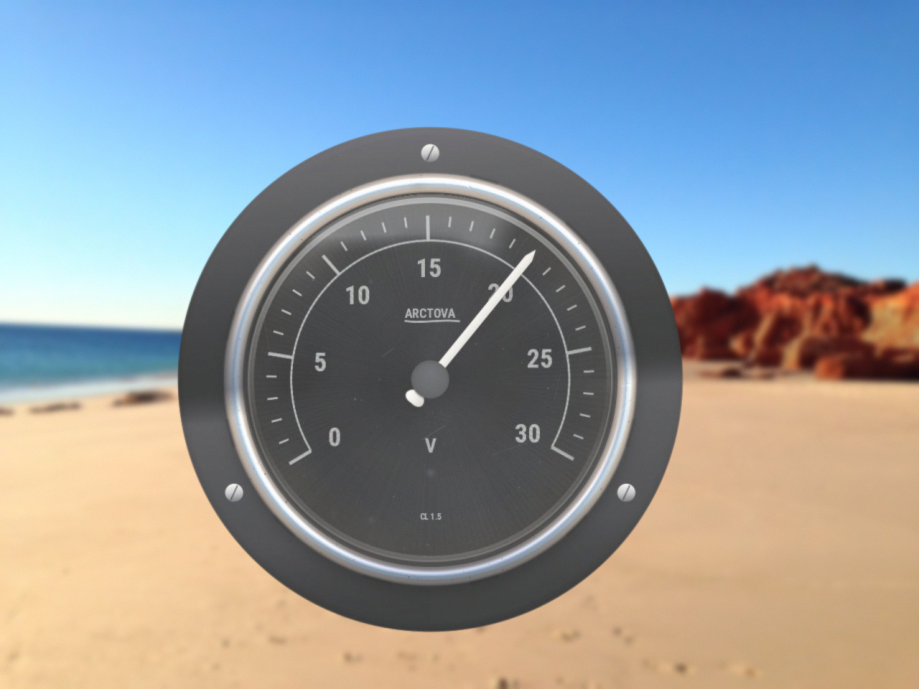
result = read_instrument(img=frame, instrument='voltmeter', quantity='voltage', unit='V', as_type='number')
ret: 20 V
